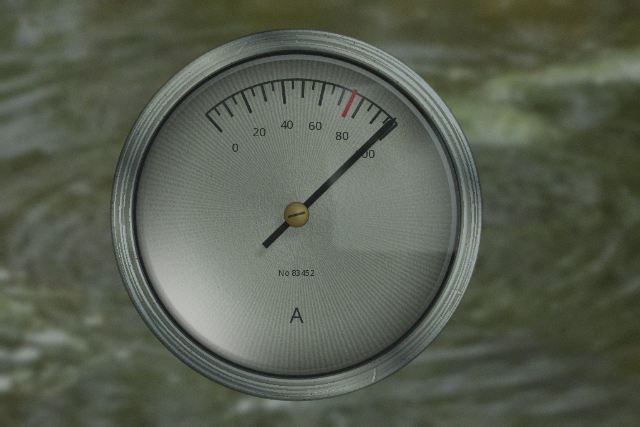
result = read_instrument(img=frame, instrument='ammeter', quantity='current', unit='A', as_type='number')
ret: 97.5 A
